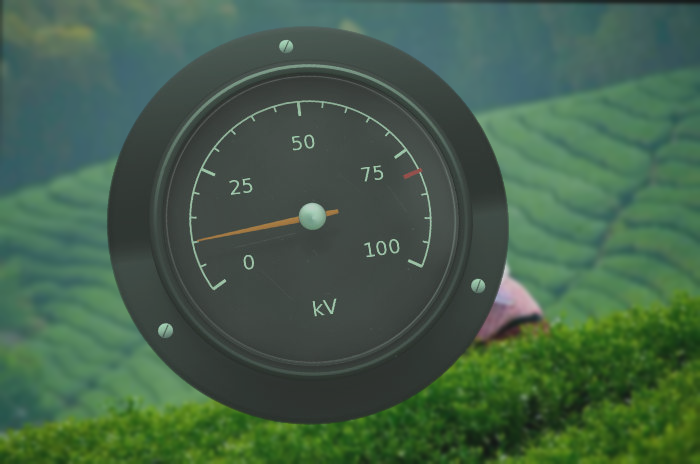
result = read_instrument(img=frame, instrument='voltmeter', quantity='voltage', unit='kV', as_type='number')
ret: 10 kV
